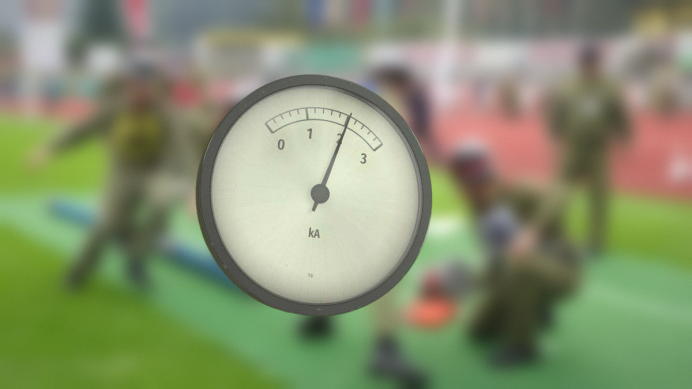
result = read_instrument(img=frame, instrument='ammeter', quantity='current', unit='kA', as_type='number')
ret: 2 kA
